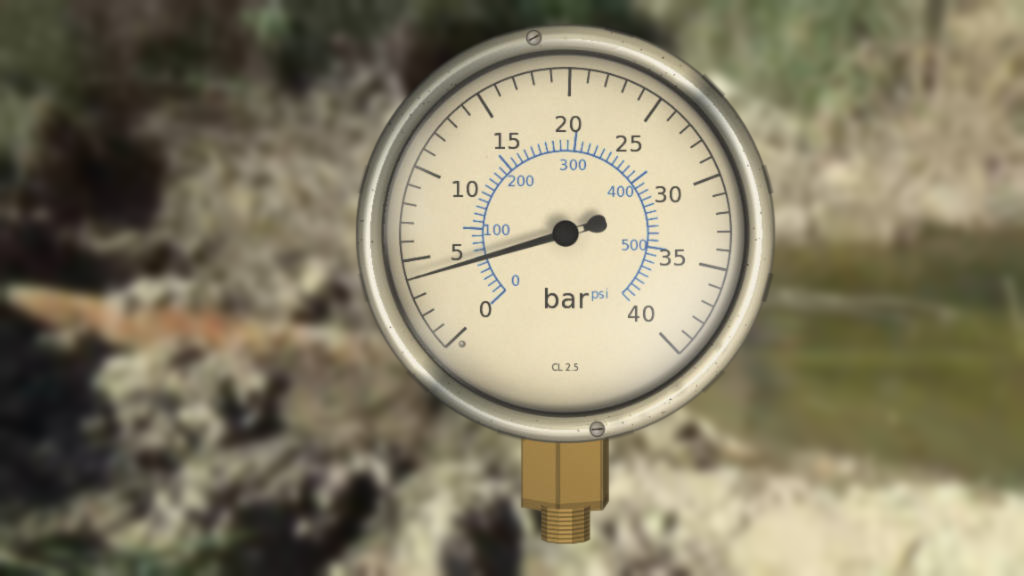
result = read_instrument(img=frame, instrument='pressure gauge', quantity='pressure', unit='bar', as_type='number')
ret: 4 bar
